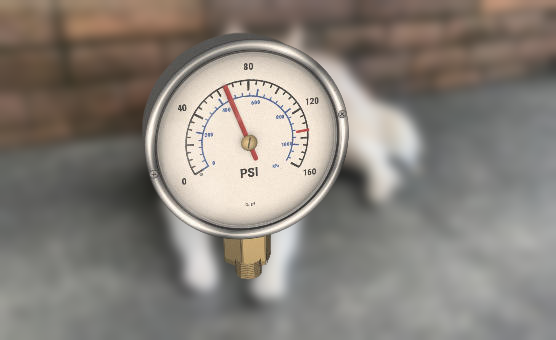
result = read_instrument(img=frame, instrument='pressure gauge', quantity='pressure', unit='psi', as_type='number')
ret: 65 psi
